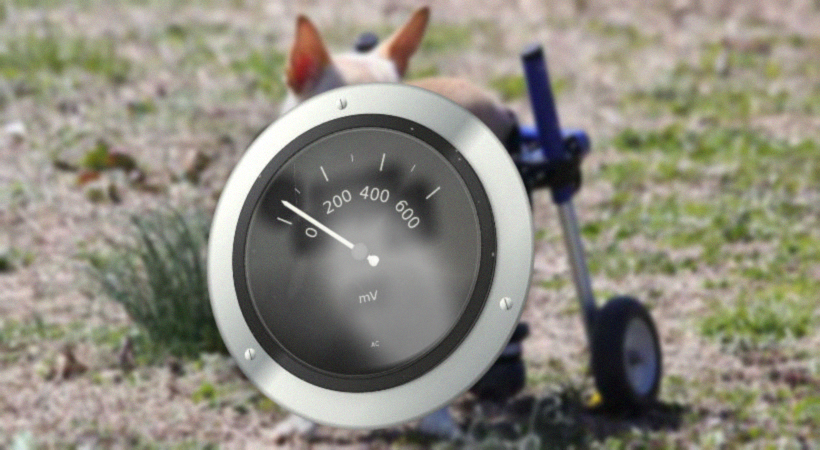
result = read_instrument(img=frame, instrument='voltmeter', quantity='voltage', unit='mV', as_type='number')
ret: 50 mV
